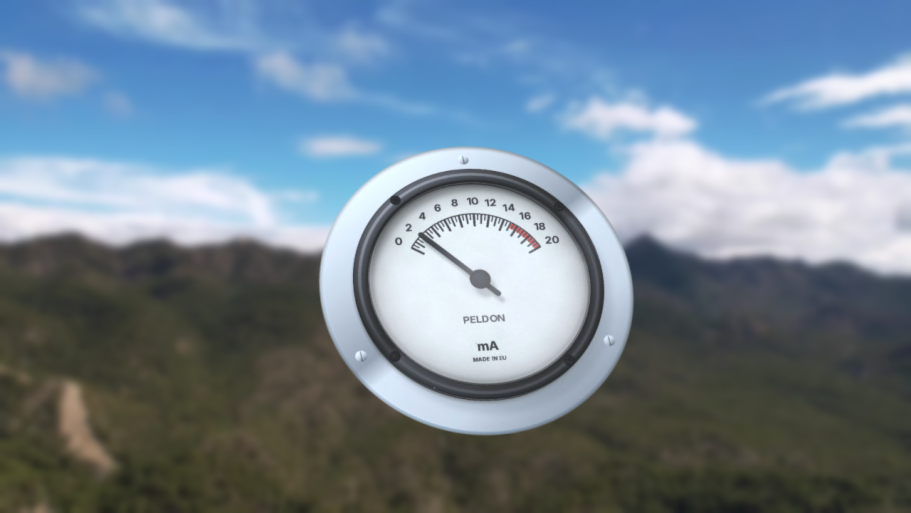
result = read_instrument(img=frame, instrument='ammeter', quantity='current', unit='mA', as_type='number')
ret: 2 mA
